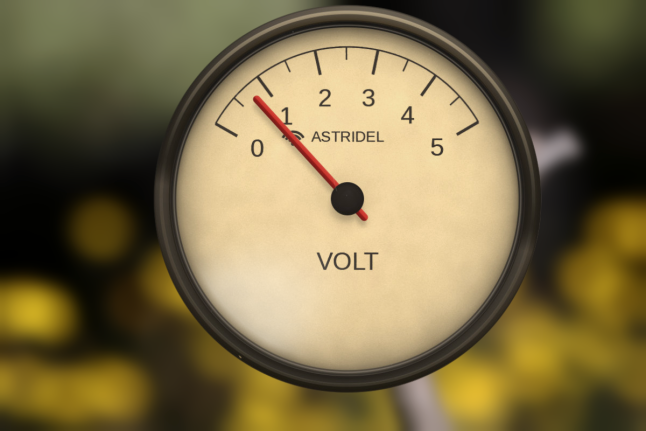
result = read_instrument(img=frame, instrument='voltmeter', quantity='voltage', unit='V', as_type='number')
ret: 0.75 V
